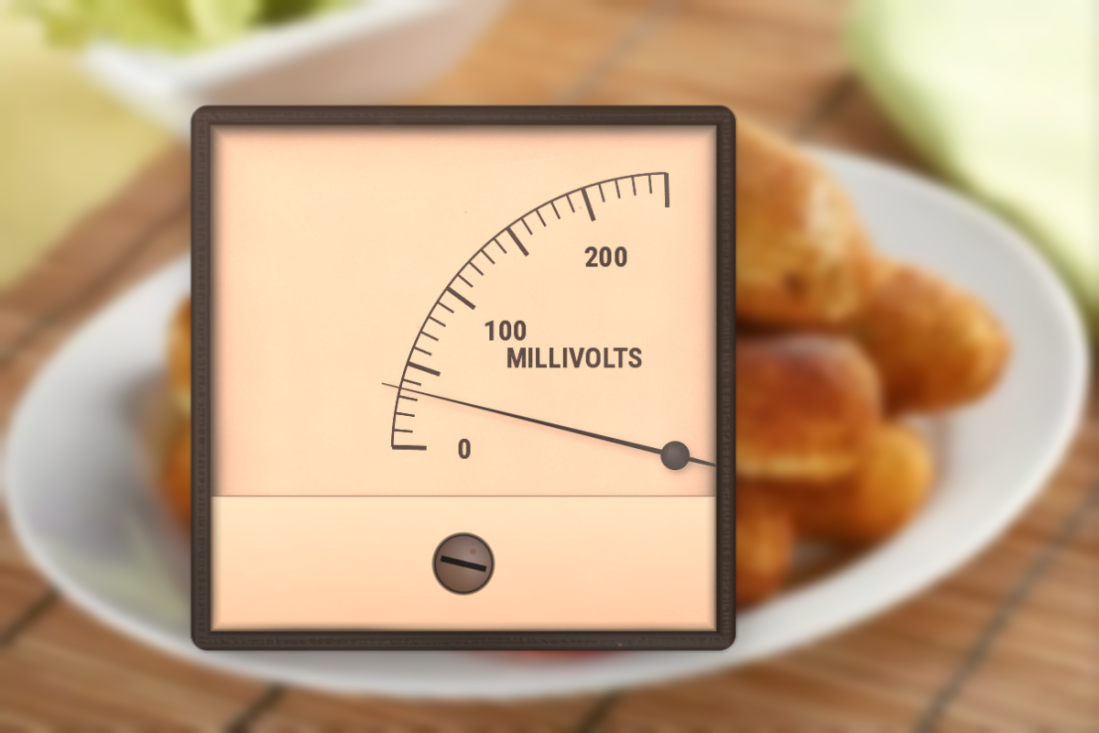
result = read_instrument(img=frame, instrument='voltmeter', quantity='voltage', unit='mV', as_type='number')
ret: 35 mV
